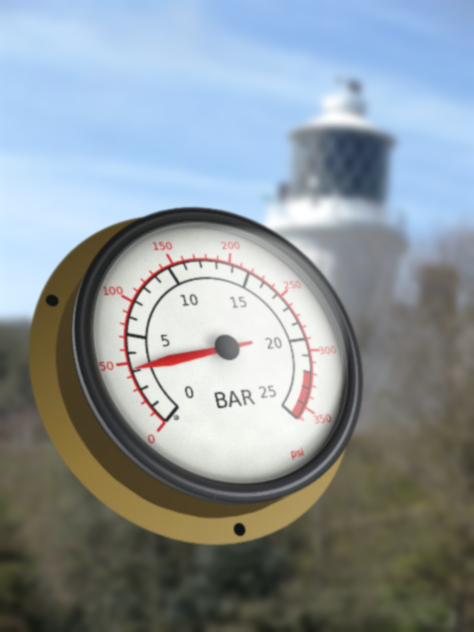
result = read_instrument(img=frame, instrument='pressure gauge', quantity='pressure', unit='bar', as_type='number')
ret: 3 bar
